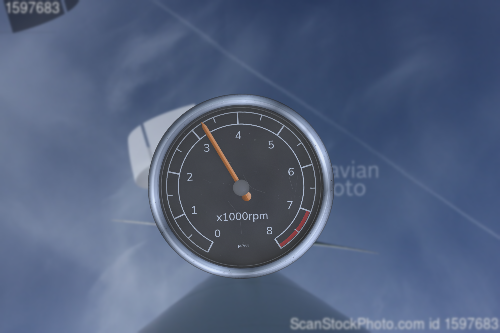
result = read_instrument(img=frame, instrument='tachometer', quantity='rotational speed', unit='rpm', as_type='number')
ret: 3250 rpm
